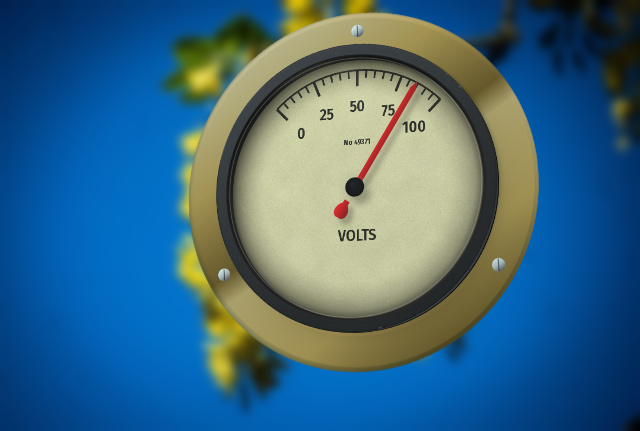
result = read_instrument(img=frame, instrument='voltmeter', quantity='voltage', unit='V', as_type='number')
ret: 85 V
